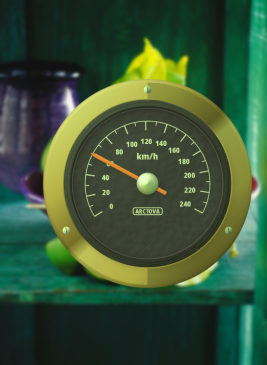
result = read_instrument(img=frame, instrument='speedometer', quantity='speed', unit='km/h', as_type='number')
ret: 60 km/h
